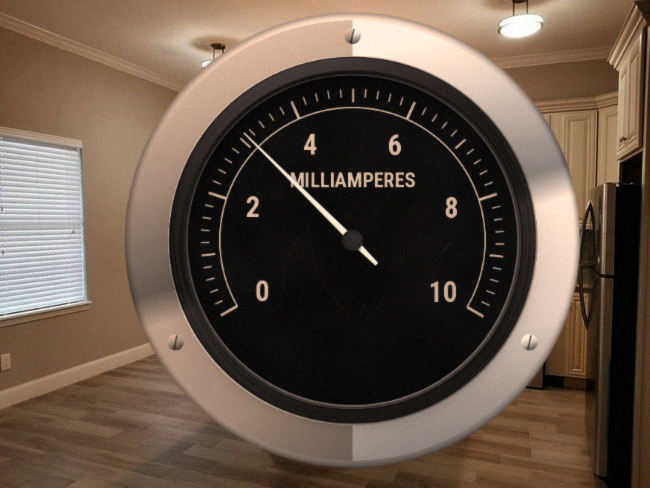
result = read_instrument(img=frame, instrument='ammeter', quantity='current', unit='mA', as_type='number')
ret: 3.1 mA
